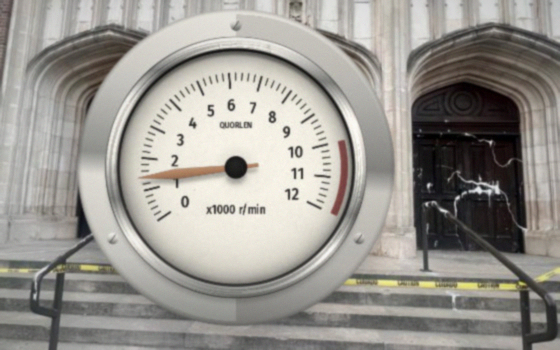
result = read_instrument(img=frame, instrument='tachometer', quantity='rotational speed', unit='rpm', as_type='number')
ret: 1400 rpm
